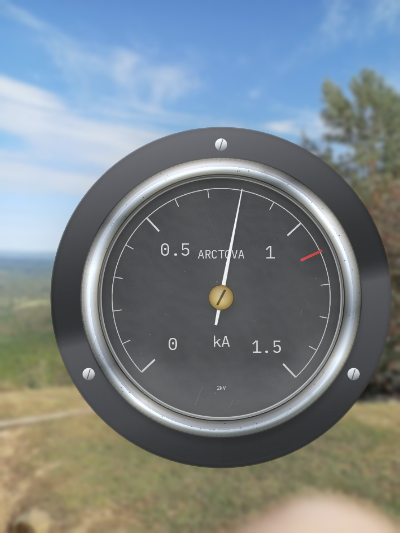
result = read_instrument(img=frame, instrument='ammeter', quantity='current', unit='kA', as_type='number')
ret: 0.8 kA
